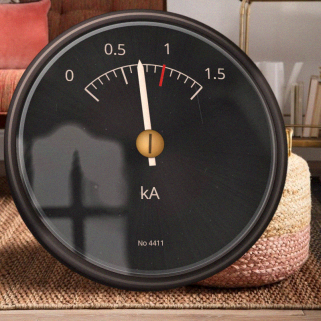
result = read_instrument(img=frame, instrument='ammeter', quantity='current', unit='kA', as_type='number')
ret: 0.7 kA
